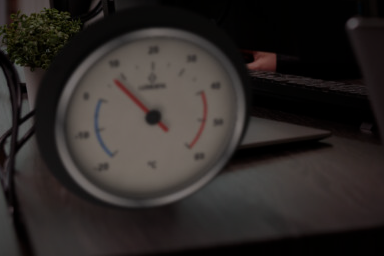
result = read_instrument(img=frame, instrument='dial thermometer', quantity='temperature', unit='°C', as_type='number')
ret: 7.5 °C
